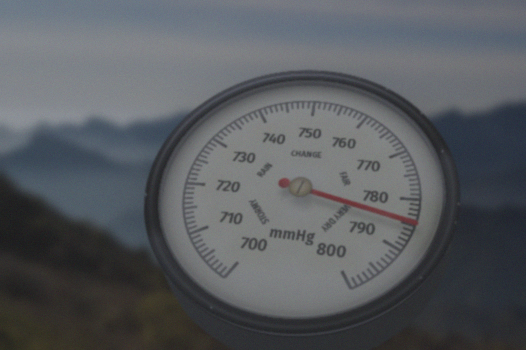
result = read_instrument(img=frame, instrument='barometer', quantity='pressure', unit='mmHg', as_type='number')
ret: 785 mmHg
